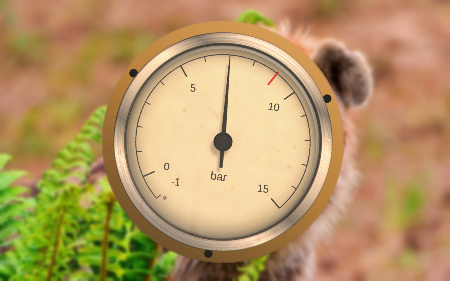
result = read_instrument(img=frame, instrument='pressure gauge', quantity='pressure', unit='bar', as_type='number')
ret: 7 bar
